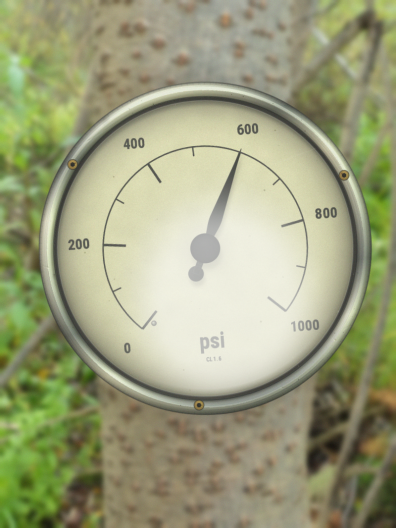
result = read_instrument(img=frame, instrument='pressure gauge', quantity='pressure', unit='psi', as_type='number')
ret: 600 psi
